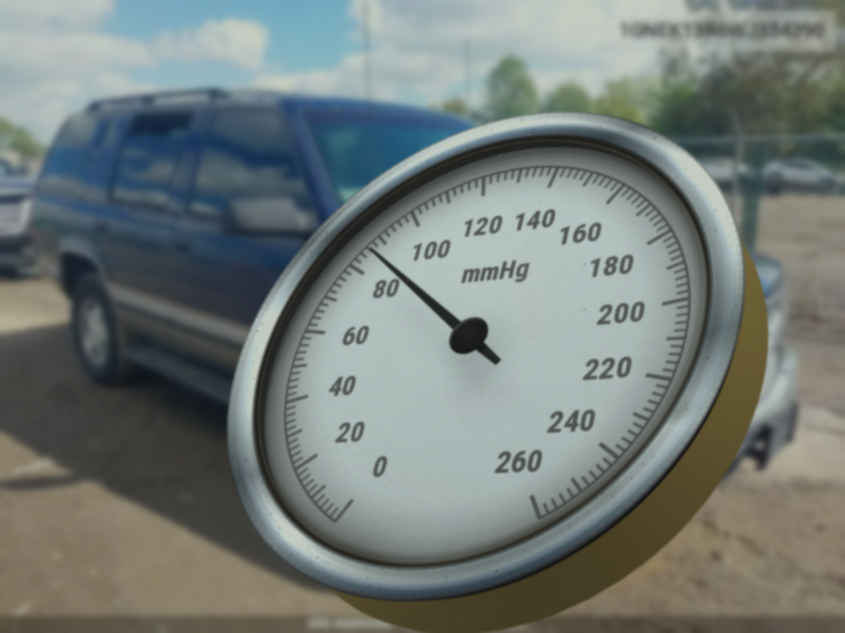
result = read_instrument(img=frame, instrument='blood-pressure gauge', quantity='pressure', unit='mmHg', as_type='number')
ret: 86 mmHg
